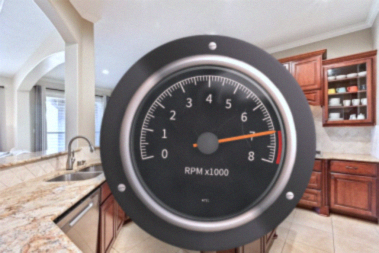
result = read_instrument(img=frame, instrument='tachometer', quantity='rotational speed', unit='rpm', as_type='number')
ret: 7000 rpm
